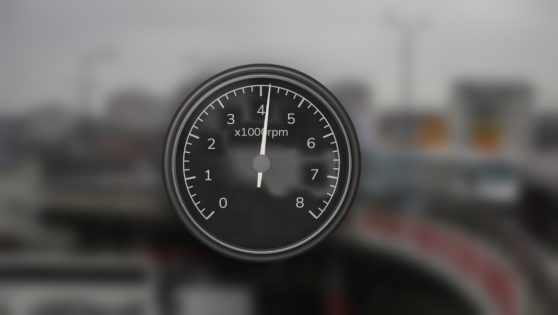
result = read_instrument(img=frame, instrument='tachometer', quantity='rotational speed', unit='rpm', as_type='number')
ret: 4200 rpm
